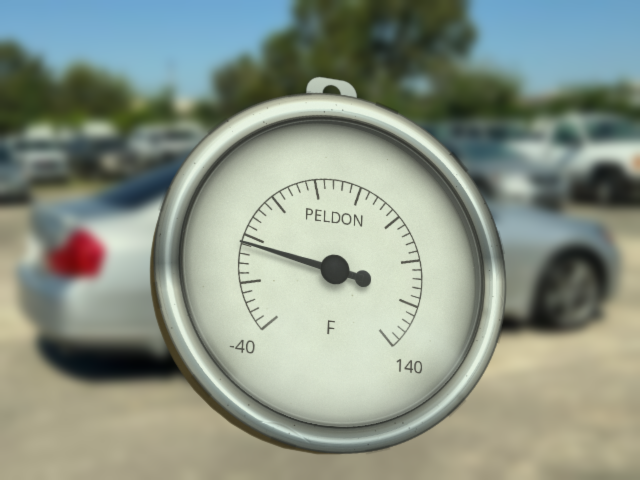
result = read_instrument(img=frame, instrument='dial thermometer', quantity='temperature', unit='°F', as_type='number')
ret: -4 °F
